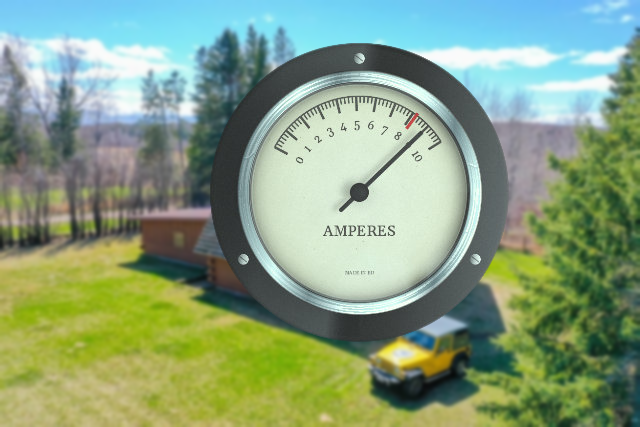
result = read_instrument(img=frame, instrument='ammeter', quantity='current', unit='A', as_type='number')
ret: 9 A
